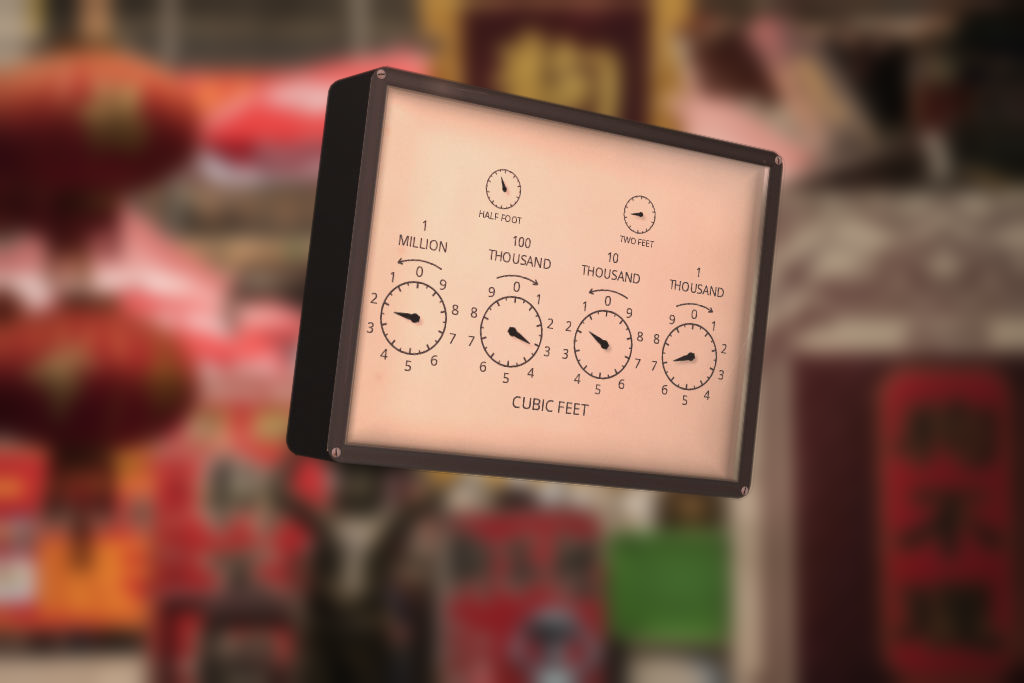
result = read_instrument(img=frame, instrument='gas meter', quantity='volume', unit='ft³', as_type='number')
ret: 231700 ft³
